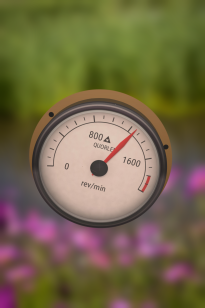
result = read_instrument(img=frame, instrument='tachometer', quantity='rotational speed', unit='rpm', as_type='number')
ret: 1250 rpm
